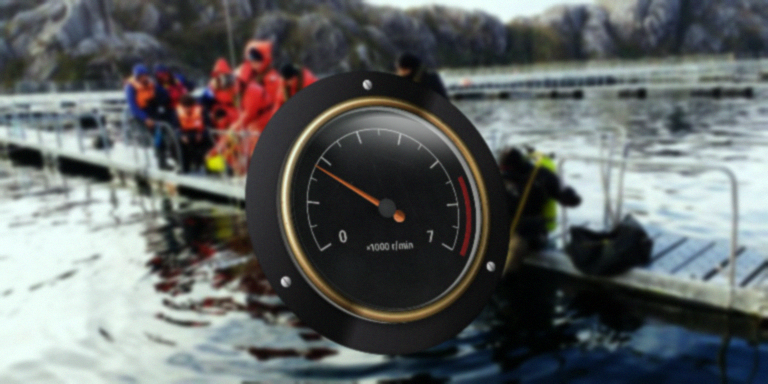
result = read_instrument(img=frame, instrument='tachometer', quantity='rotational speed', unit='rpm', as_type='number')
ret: 1750 rpm
